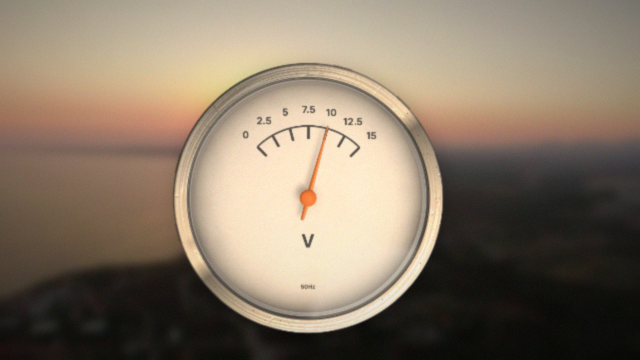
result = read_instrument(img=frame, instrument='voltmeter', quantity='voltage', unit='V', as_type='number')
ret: 10 V
